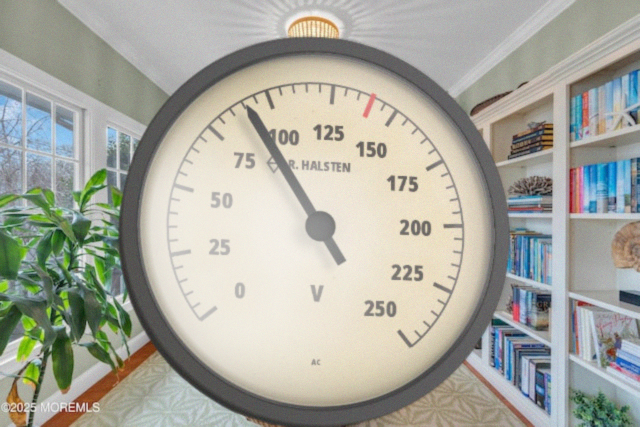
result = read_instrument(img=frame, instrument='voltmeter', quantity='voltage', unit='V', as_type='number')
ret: 90 V
